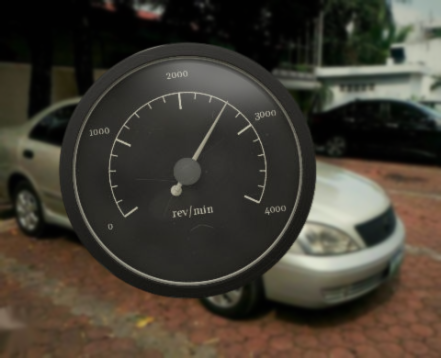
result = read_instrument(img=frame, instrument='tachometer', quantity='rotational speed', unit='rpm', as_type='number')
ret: 2600 rpm
